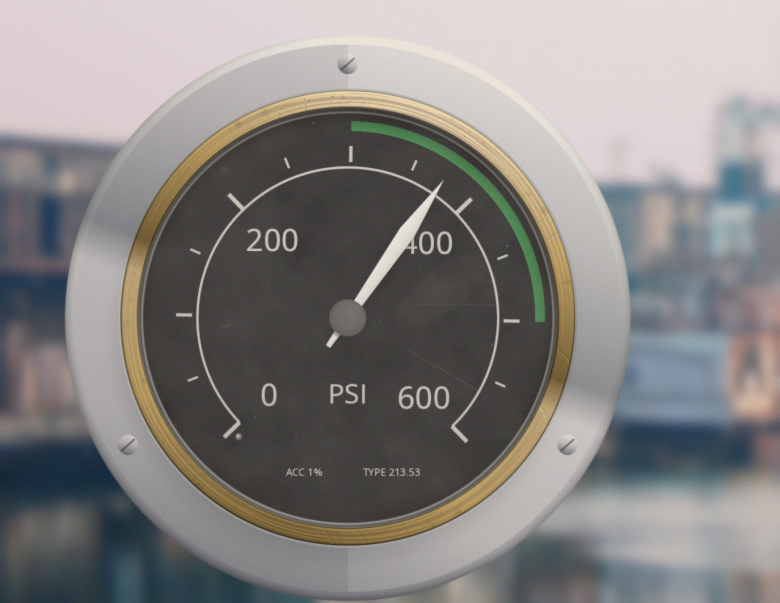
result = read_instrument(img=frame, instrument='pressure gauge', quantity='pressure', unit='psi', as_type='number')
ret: 375 psi
